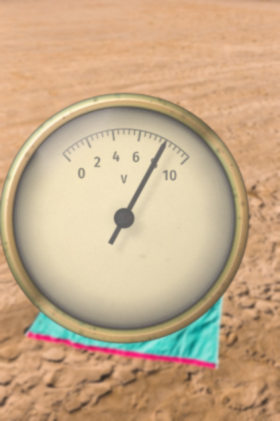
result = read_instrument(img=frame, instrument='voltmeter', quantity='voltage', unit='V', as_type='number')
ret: 8 V
